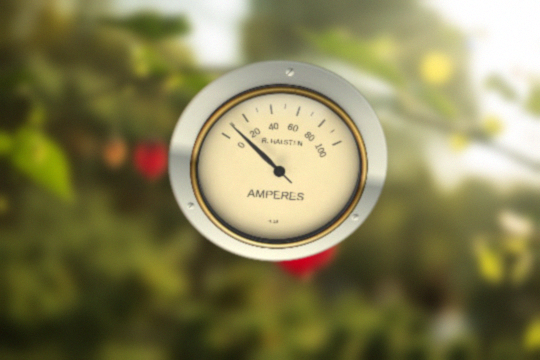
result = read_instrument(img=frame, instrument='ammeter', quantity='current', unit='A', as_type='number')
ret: 10 A
